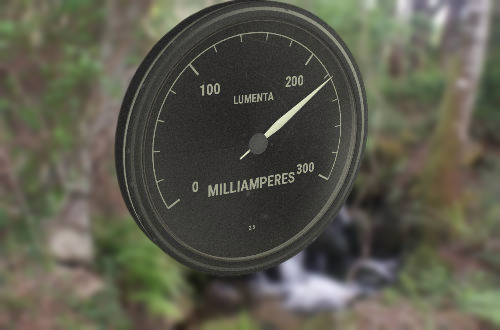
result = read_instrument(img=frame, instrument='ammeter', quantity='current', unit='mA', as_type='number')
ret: 220 mA
